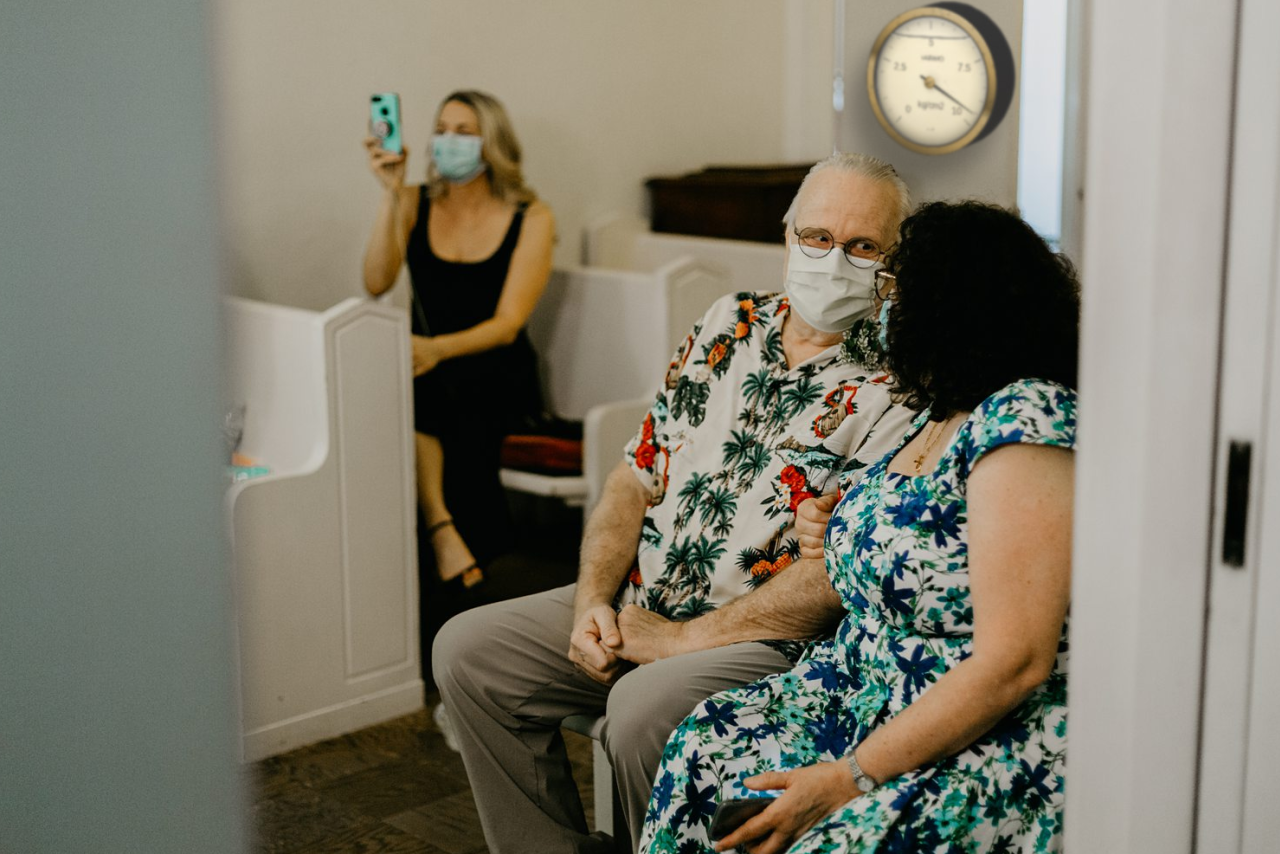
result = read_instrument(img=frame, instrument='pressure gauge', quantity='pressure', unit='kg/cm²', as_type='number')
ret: 9.5 kg/cm²
